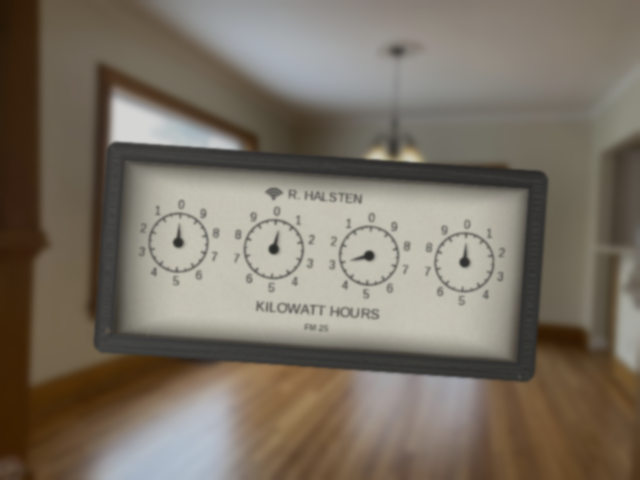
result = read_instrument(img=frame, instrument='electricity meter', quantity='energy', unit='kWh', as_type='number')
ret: 30 kWh
